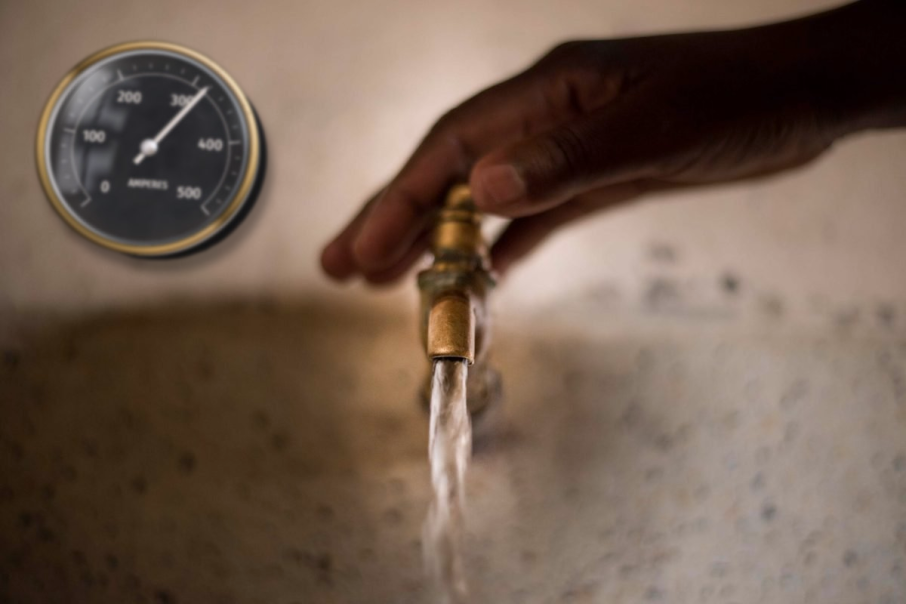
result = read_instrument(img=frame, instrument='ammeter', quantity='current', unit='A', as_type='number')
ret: 320 A
